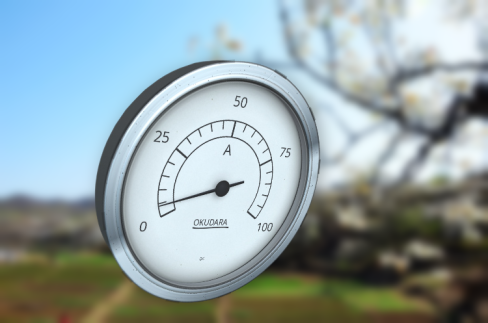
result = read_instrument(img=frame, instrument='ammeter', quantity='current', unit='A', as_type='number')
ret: 5 A
